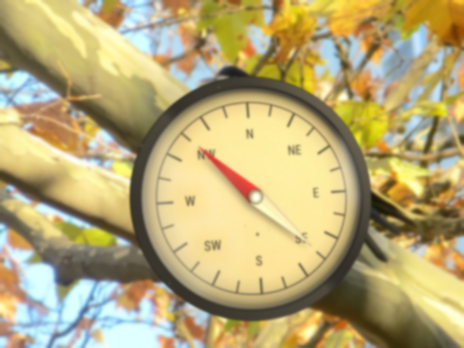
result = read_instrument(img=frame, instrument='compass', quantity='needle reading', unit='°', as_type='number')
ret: 315 °
